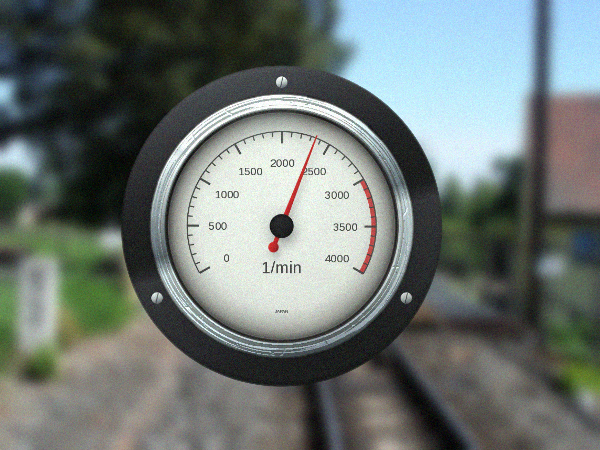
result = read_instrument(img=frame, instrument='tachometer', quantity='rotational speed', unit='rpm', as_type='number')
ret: 2350 rpm
